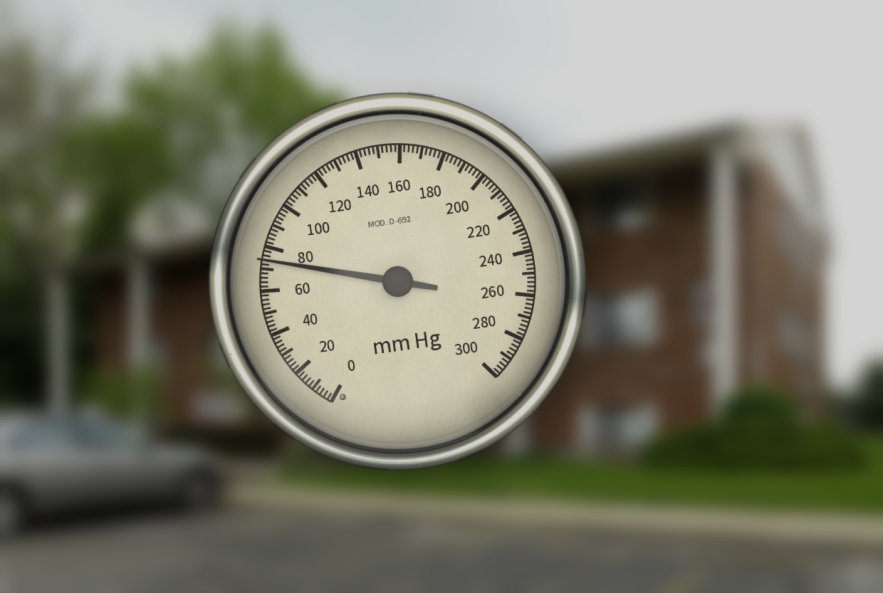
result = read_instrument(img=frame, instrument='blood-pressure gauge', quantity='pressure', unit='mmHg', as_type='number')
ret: 74 mmHg
